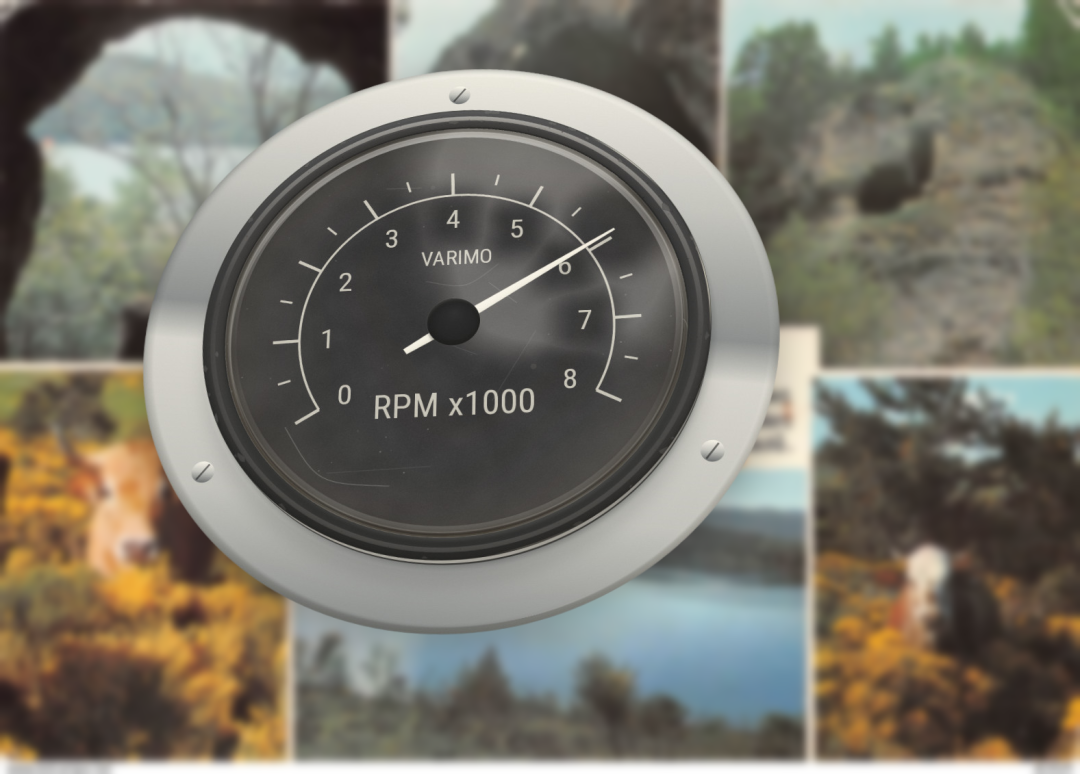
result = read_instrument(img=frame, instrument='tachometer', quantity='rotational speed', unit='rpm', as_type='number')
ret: 6000 rpm
